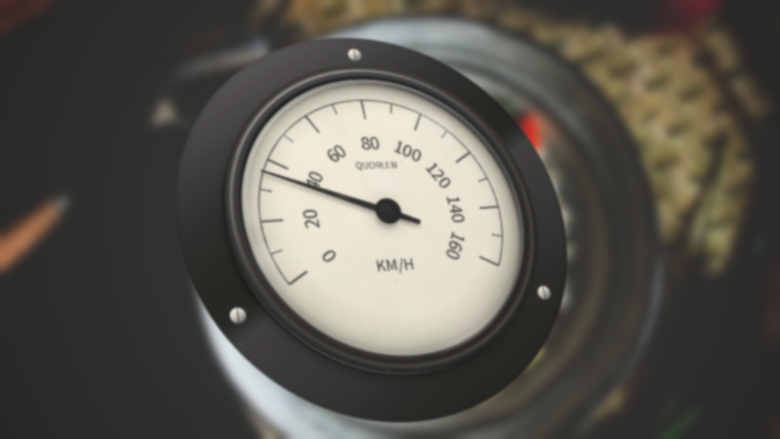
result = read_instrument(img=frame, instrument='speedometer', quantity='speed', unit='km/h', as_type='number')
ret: 35 km/h
